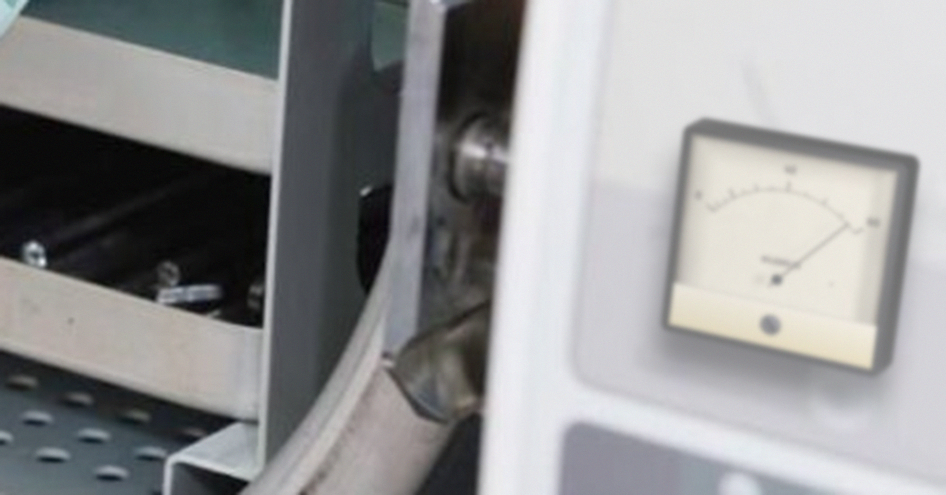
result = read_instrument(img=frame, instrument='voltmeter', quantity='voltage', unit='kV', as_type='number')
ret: 57.5 kV
